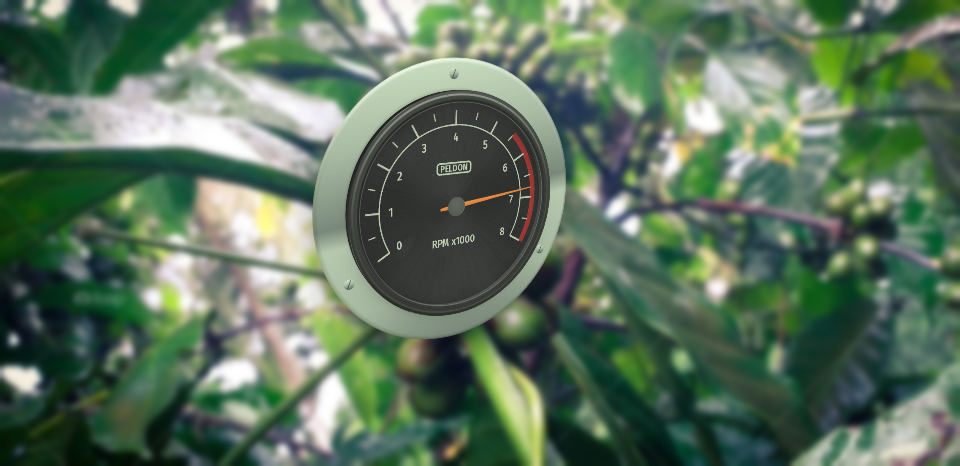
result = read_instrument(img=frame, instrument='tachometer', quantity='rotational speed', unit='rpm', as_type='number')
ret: 6750 rpm
